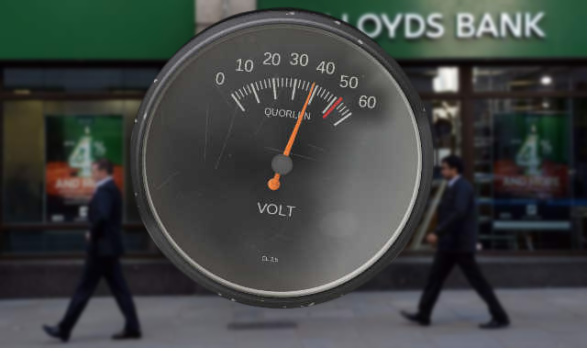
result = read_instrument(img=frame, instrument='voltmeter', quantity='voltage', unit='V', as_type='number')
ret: 38 V
